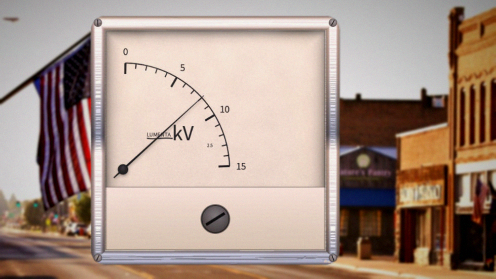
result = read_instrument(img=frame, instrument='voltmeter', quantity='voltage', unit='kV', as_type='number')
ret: 8 kV
